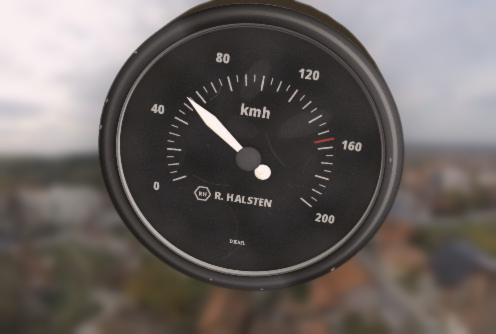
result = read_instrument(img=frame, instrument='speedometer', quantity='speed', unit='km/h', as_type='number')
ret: 55 km/h
